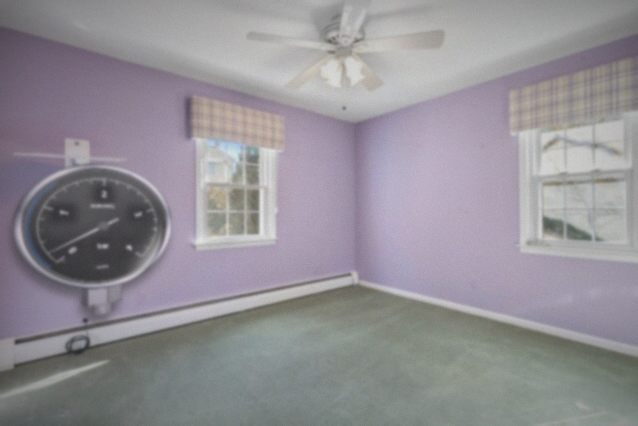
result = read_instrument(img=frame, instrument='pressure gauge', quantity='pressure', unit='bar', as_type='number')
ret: 0.2 bar
